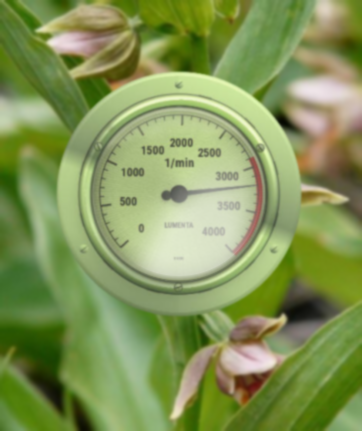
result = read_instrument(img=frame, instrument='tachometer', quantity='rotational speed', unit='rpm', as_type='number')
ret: 3200 rpm
